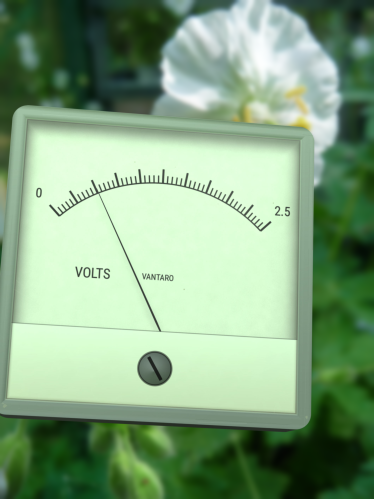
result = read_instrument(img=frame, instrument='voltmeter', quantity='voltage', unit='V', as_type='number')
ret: 0.5 V
